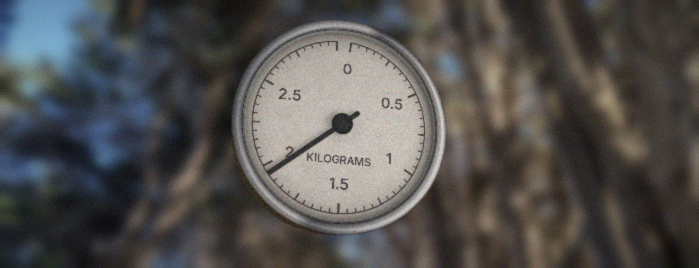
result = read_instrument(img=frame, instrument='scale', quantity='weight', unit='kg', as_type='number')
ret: 1.95 kg
